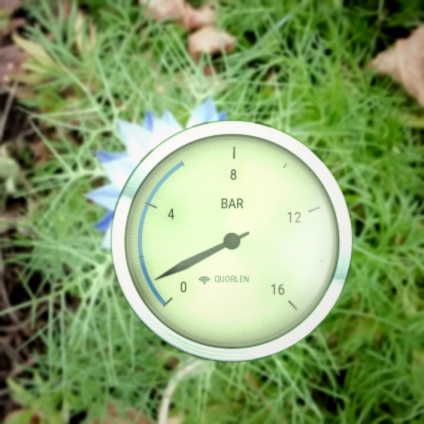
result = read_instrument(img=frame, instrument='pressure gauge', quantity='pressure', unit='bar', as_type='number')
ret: 1 bar
